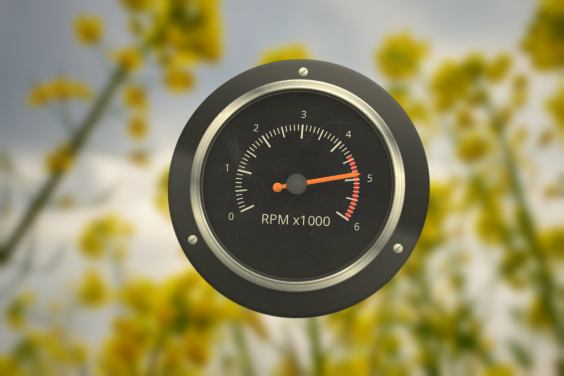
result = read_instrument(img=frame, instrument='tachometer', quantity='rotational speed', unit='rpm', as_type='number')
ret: 4900 rpm
